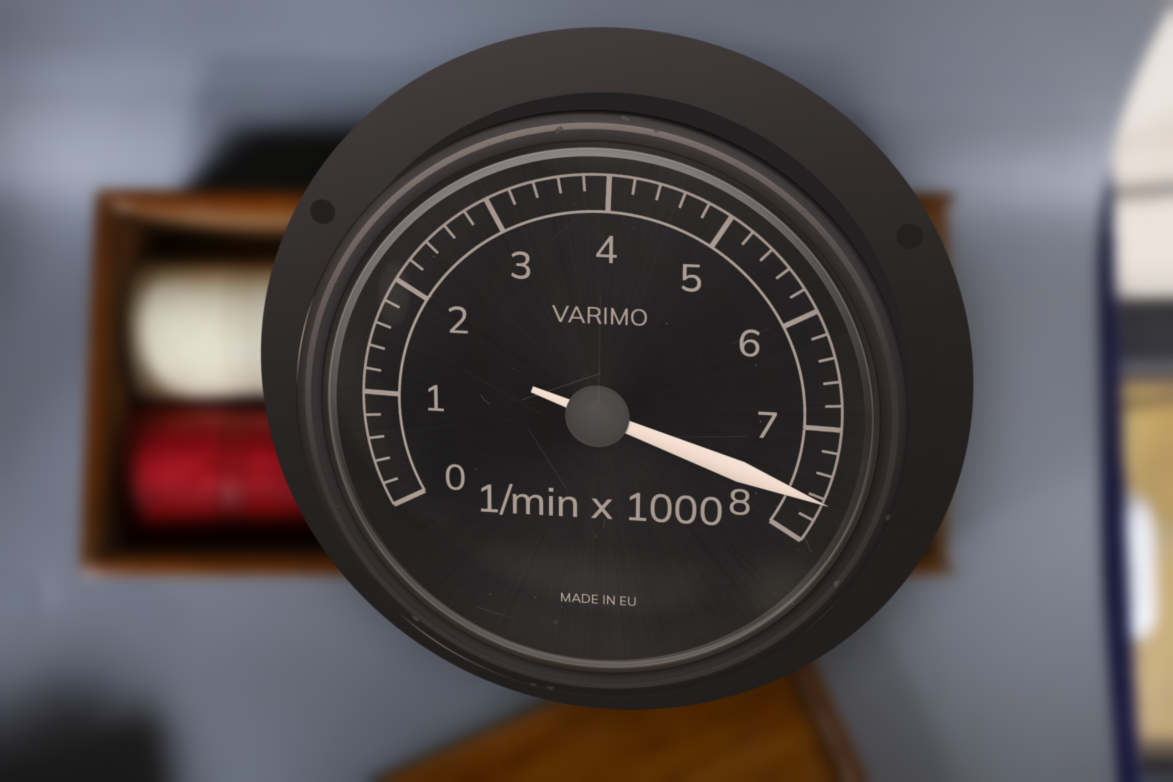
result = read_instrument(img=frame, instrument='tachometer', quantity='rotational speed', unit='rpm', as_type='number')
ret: 7600 rpm
